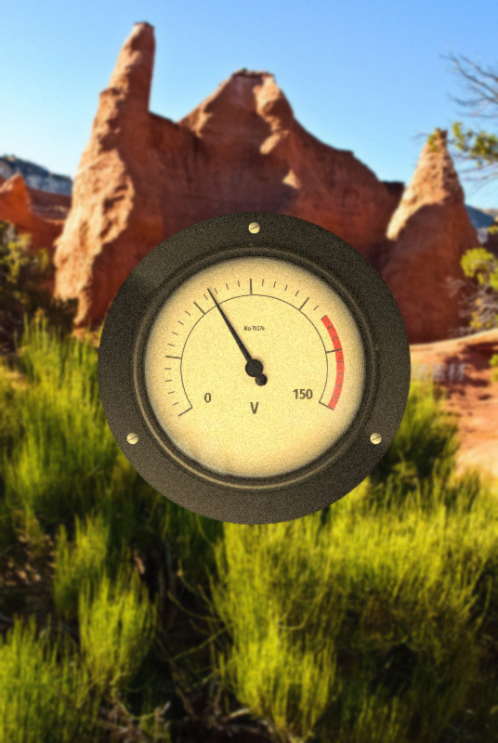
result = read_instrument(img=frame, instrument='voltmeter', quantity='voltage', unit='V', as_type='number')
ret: 57.5 V
